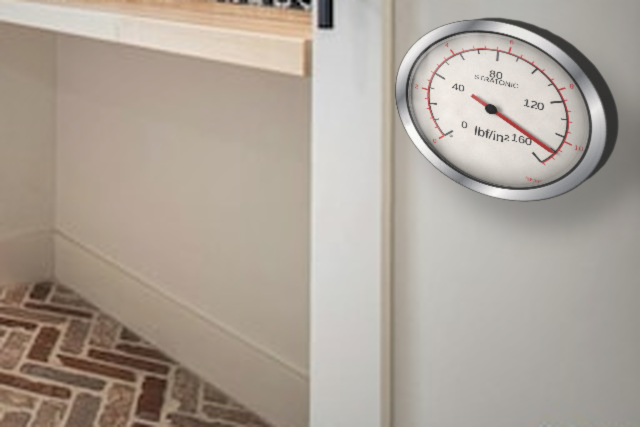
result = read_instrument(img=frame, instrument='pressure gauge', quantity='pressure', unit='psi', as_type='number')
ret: 150 psi
